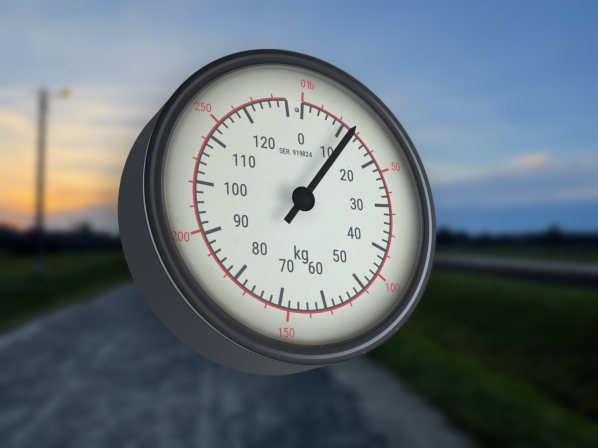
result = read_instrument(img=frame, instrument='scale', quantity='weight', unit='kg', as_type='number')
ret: 12 kg
